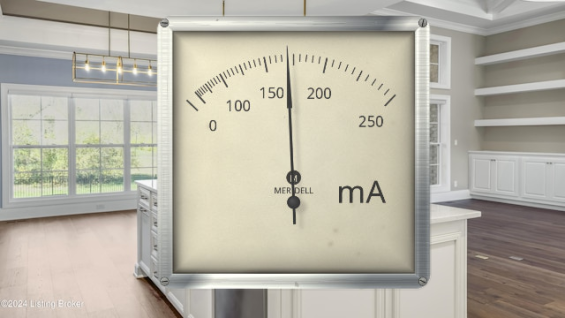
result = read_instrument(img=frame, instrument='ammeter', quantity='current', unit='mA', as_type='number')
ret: 170 mA
